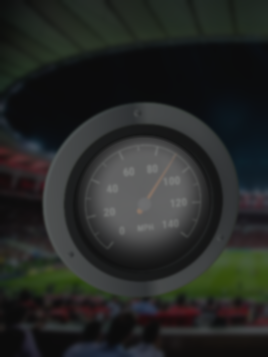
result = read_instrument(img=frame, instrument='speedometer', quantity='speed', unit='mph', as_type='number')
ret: 90 mph
